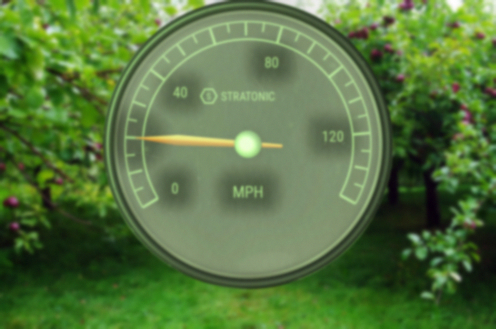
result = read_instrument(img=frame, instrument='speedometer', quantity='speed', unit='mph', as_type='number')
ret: 20 mph
